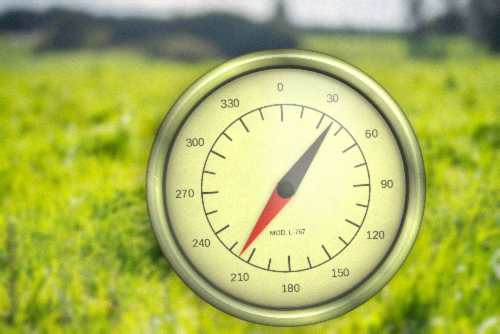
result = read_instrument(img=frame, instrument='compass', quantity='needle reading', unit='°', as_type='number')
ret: 217.5 °
